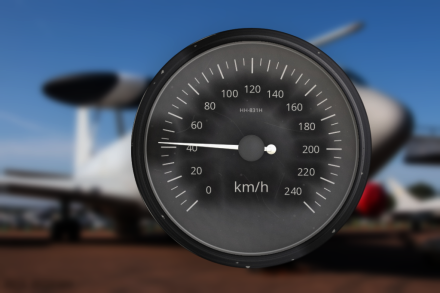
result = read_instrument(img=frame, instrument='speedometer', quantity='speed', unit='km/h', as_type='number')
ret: 42.5 km/h
